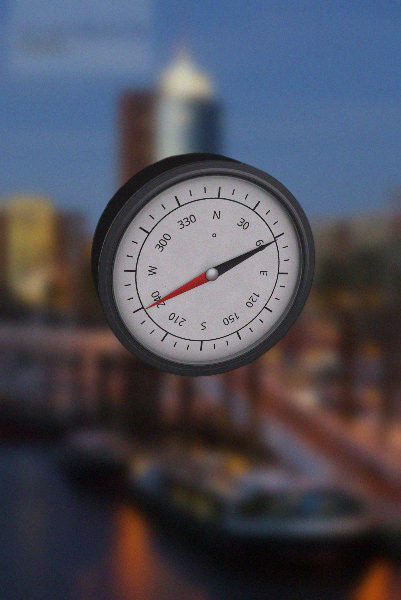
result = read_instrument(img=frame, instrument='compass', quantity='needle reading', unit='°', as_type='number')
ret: 240 °
